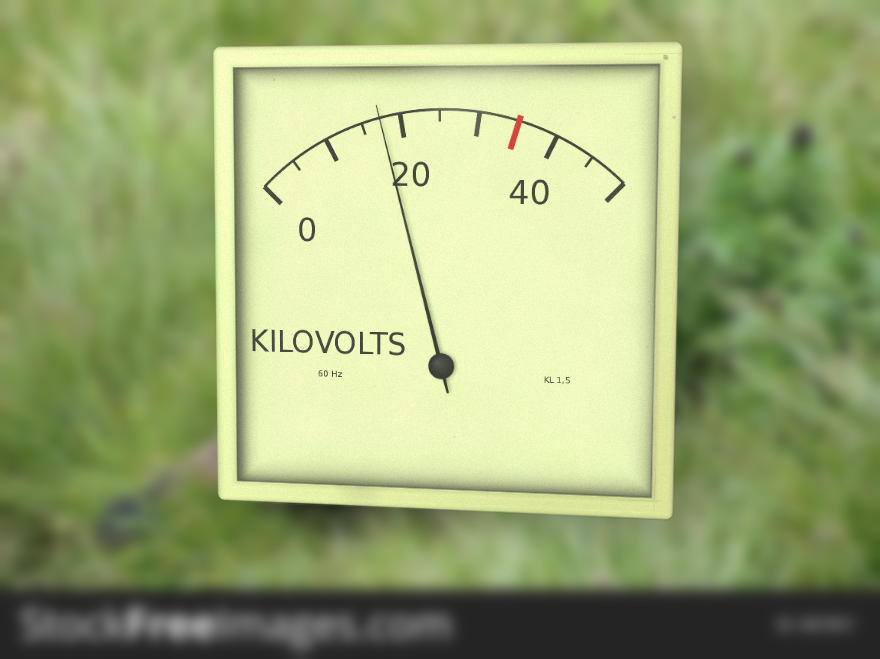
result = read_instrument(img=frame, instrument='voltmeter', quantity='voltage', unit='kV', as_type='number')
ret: 17.5 kV
